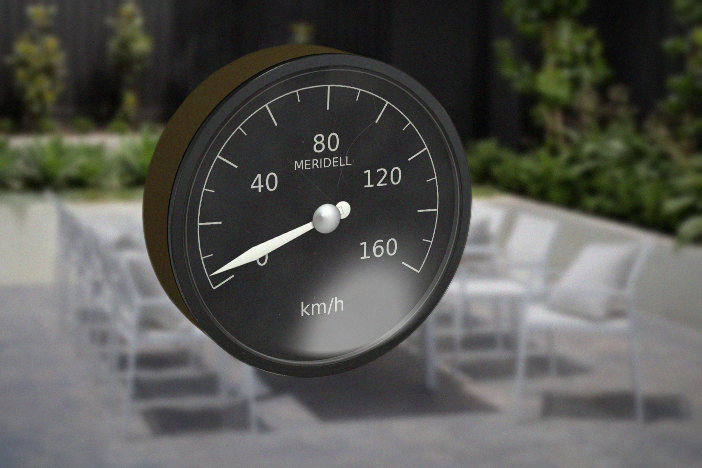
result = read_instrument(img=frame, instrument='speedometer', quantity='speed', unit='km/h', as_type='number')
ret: 5 km/h
